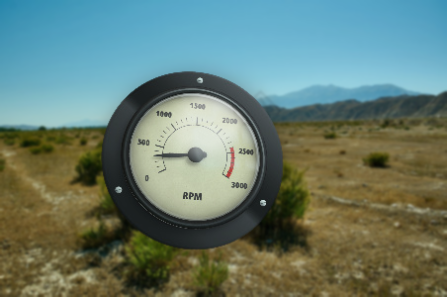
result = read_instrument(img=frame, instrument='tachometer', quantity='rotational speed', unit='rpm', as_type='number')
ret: 300 rpm
